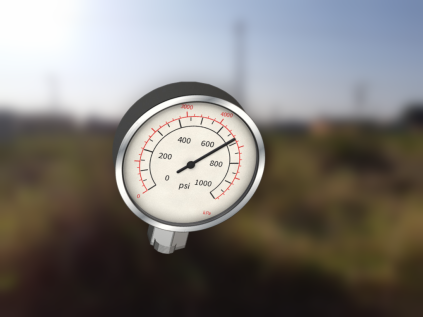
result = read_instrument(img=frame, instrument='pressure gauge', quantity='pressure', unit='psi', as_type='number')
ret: 675 psi
